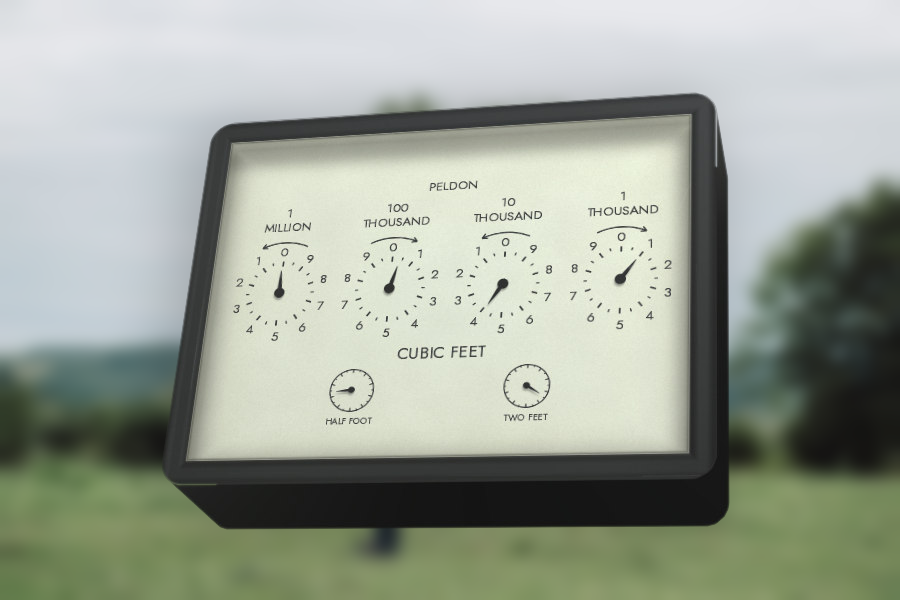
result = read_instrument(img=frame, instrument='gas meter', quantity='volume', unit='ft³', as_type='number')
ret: 4100 ft³
